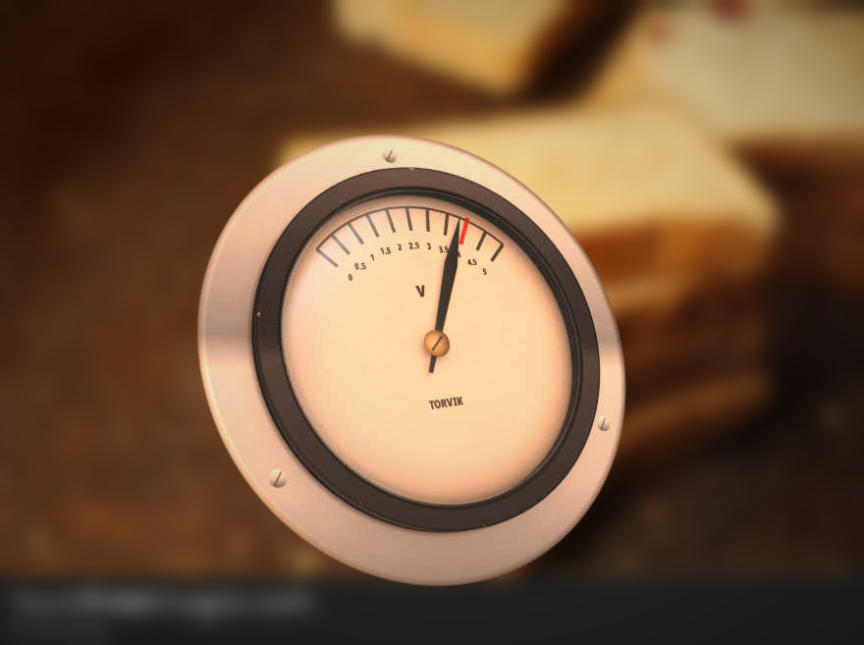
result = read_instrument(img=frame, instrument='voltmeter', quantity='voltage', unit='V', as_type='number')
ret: 3.75 V
